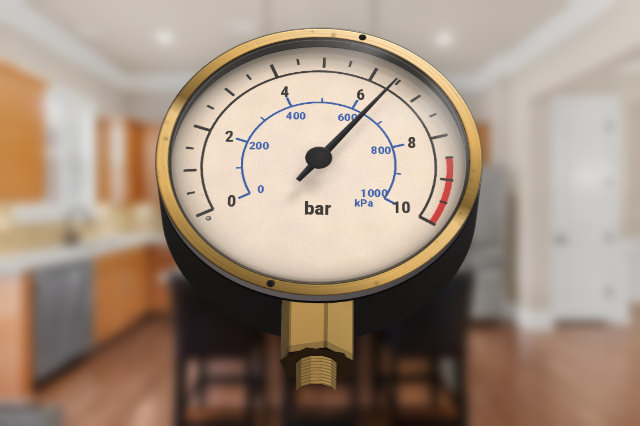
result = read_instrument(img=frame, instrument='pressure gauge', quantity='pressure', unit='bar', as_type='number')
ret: 6.5 bar
